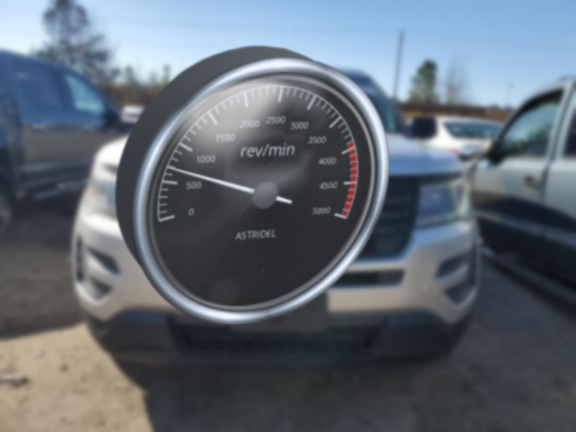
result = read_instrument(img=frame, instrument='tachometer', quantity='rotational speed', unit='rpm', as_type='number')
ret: 700 rpm
